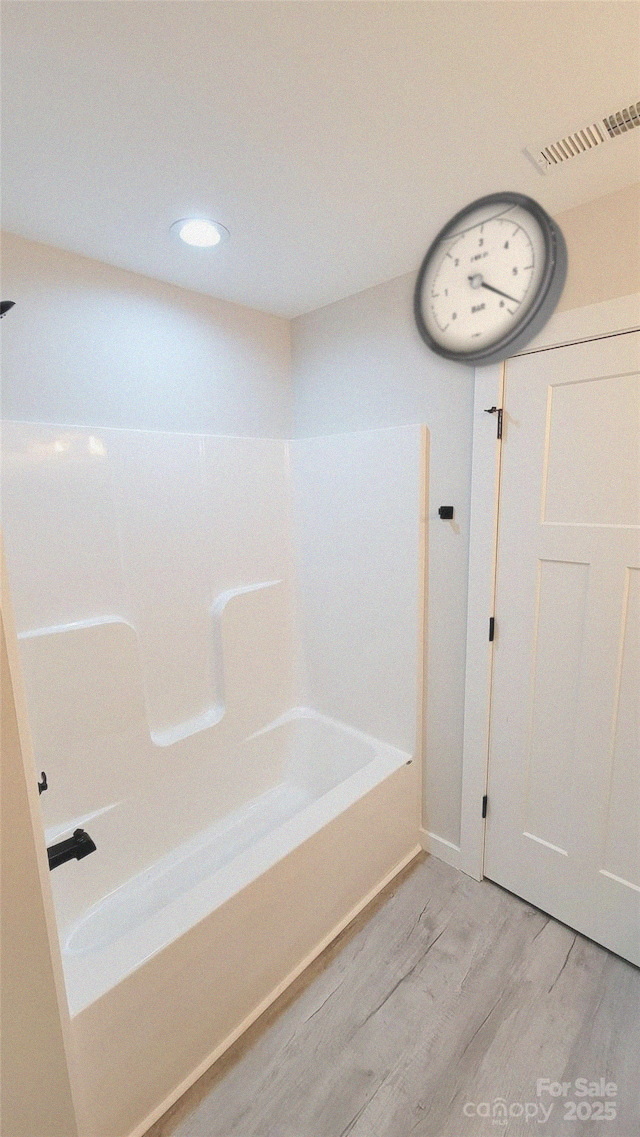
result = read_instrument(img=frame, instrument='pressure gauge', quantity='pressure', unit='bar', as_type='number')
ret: 5.75 bar
